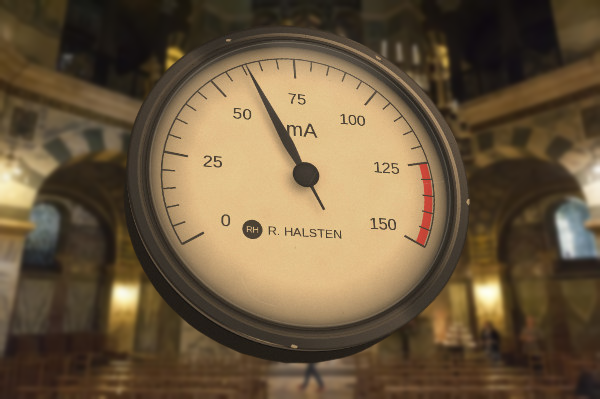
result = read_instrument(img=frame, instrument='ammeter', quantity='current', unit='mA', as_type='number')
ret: 60 mA
